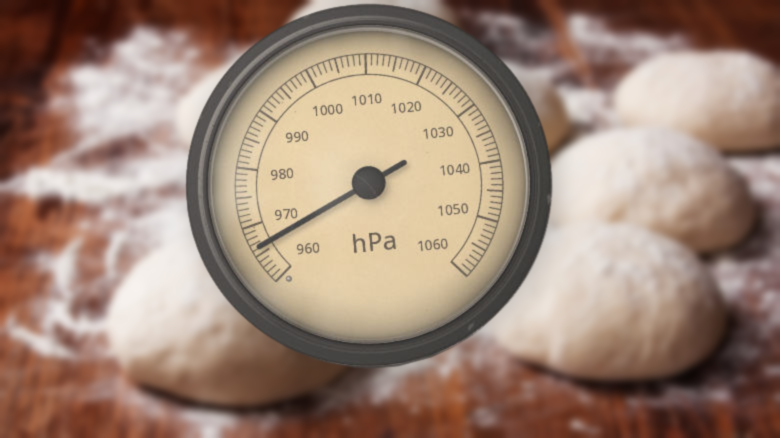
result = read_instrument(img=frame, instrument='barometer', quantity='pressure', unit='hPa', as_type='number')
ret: 966 hPa
